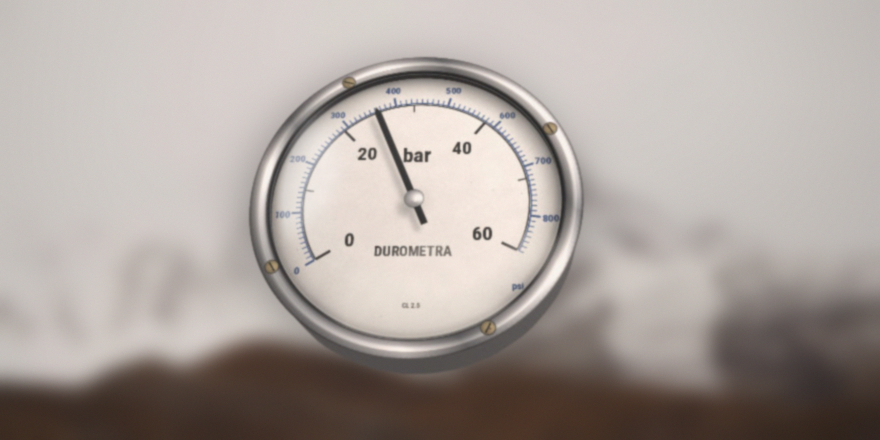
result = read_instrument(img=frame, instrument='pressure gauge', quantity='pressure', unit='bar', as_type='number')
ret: 25 bar
